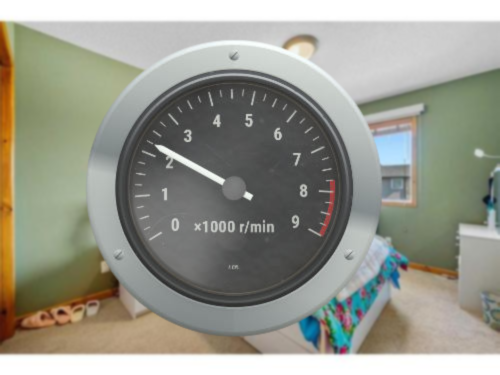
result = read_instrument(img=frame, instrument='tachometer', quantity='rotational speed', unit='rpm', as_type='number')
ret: 2250 rpm
